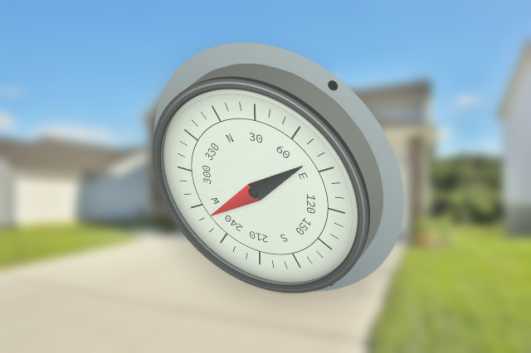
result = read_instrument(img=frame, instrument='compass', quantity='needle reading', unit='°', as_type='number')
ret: 260 °
